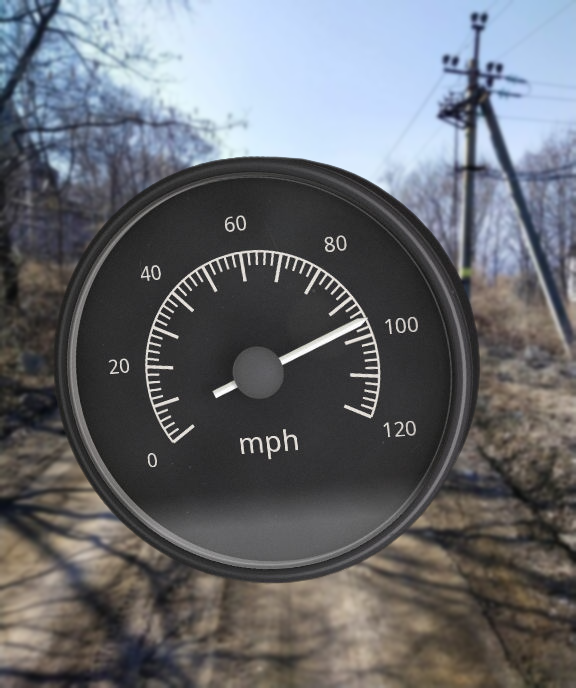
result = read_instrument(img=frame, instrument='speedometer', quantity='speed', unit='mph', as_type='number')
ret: 96 mph
